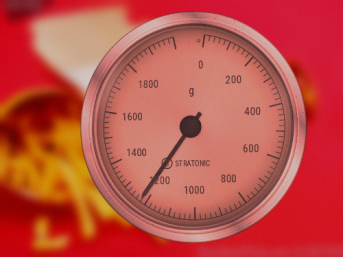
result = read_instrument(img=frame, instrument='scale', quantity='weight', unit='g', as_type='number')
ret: 1220 g
